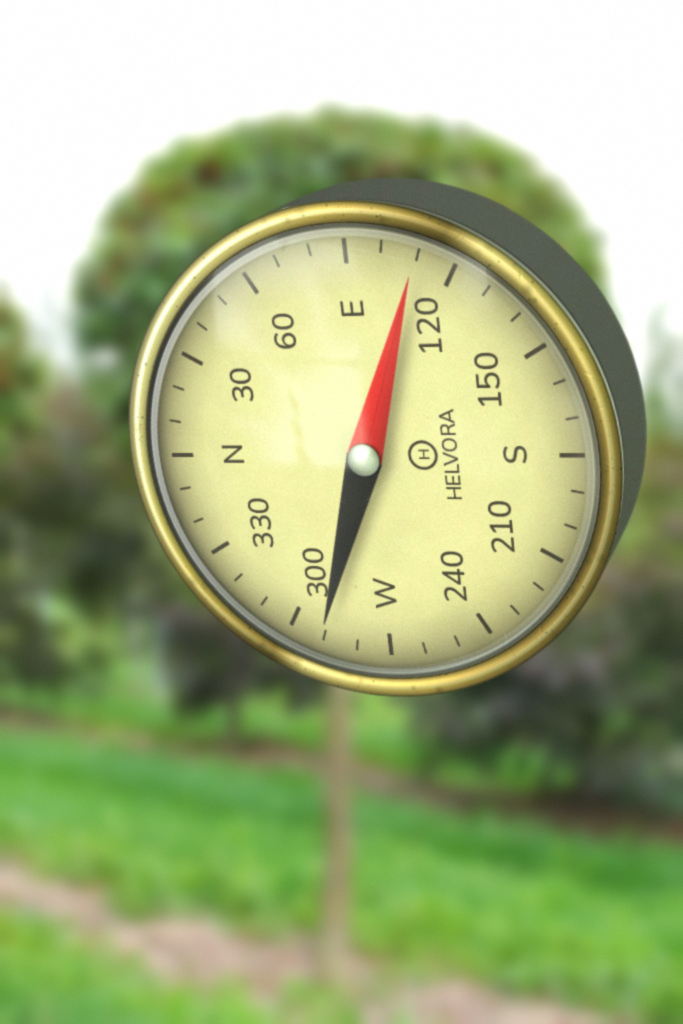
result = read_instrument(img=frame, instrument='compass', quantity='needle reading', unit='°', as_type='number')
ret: 110 °
